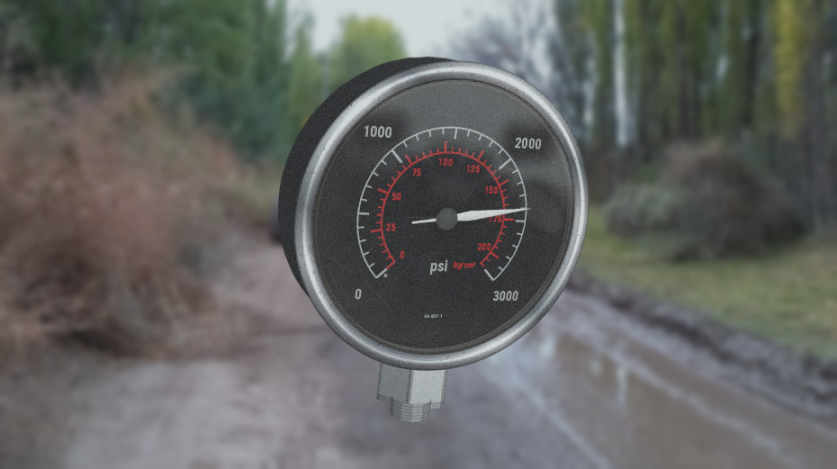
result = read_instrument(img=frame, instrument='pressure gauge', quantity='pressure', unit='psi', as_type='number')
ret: 2400 psi
